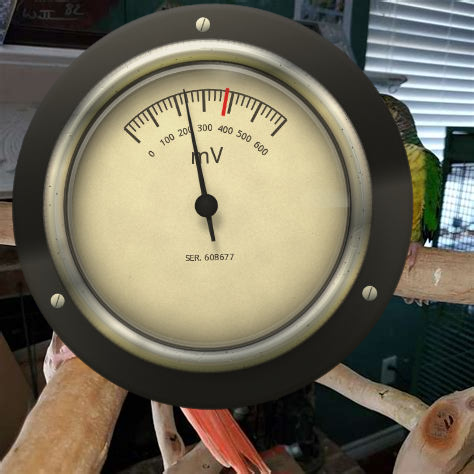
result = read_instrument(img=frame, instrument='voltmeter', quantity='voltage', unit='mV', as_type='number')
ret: 240 mV
